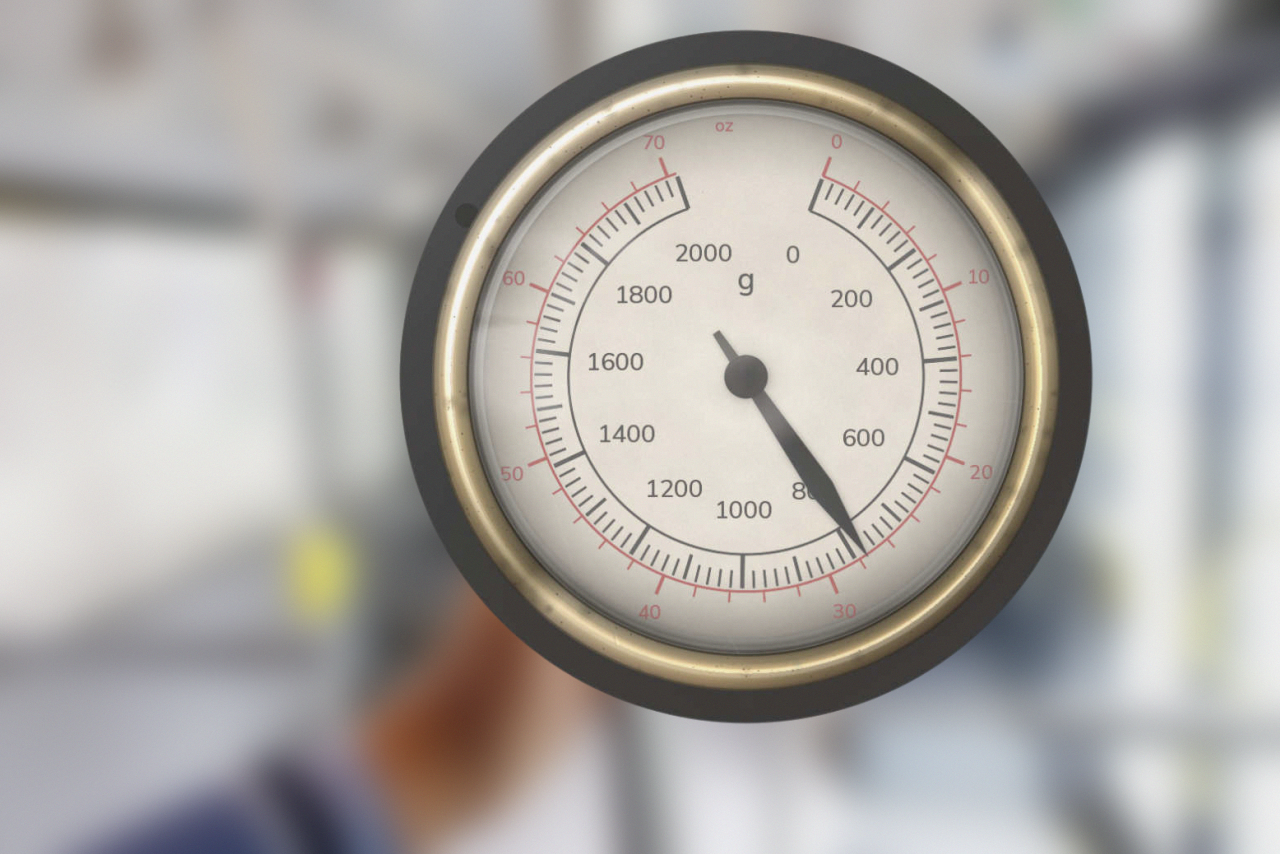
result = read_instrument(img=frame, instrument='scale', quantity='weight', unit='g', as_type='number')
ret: 780 g
